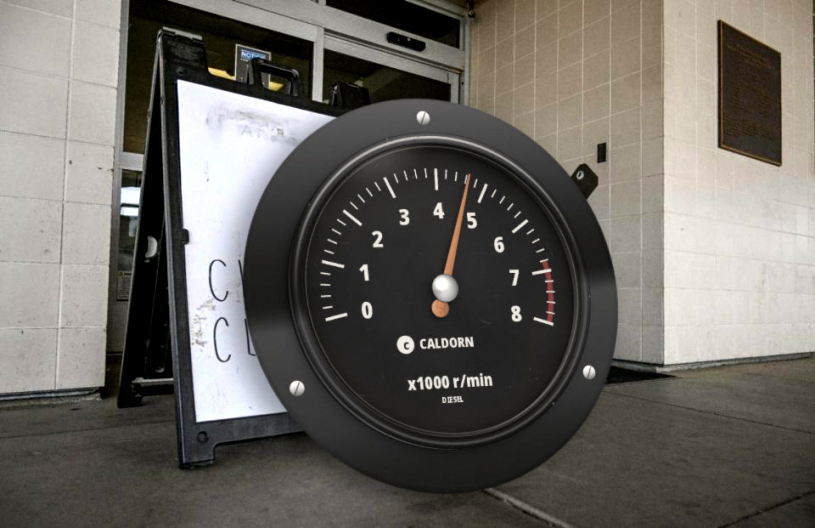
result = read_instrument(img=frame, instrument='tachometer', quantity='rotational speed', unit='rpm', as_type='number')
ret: 4600 rpm
